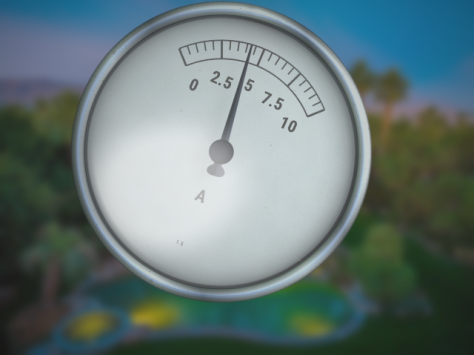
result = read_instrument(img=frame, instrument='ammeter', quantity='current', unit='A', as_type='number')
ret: 4.25 A
